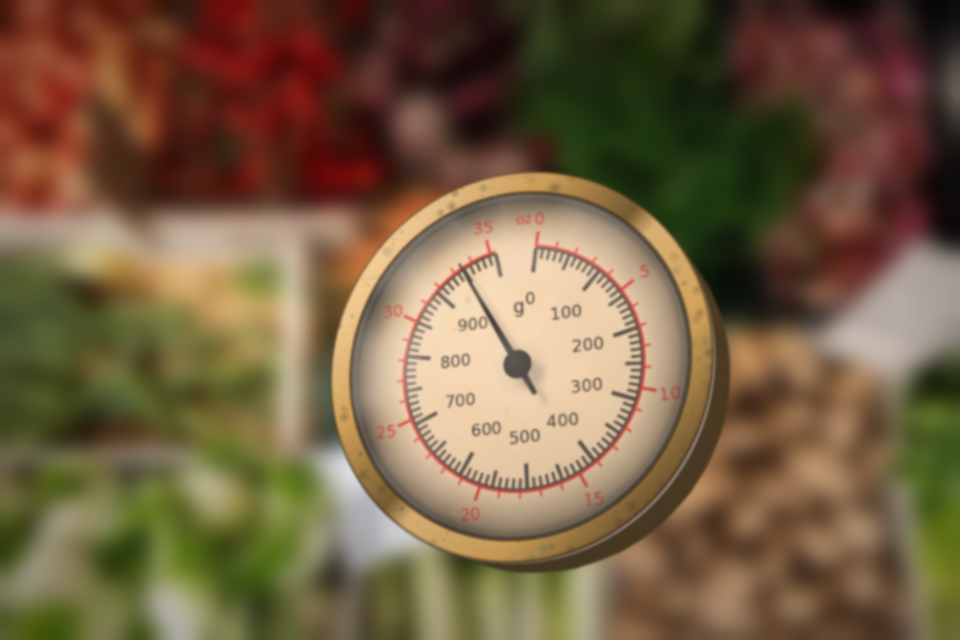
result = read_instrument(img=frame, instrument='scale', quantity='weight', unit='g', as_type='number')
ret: 950 g
